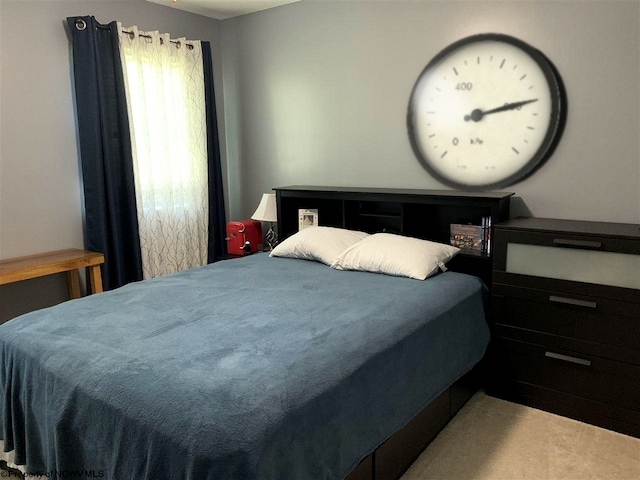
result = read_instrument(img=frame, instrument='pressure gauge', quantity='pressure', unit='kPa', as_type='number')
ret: 800 kPa
